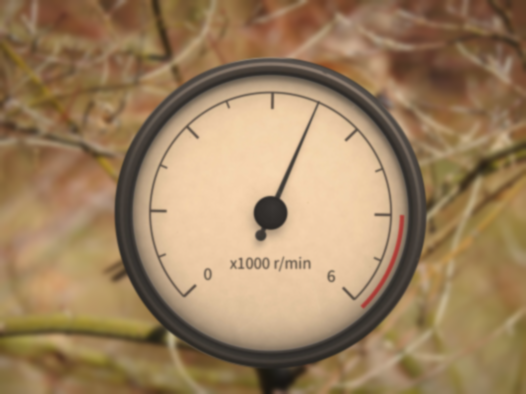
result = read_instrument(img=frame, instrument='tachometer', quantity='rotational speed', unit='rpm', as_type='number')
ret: 3500 rpm
